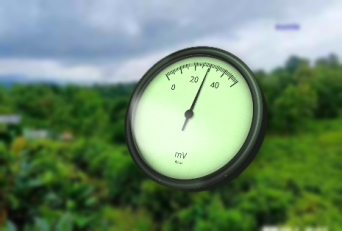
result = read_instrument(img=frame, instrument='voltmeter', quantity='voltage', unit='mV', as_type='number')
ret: 30 mV
